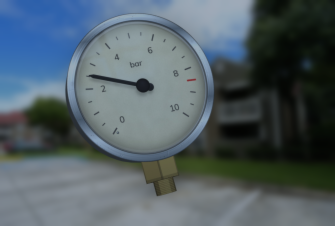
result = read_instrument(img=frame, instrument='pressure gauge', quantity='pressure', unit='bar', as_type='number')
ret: 2.5 bar
